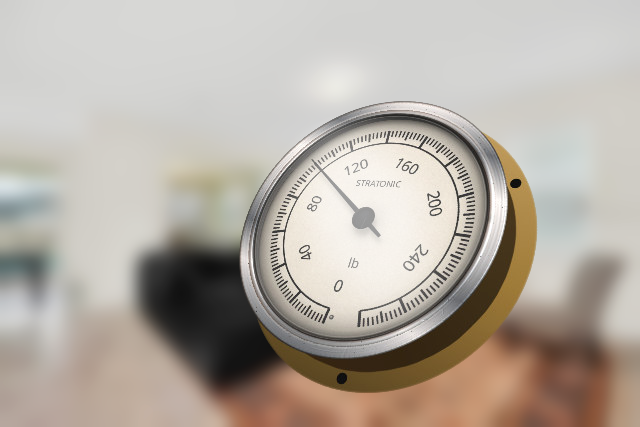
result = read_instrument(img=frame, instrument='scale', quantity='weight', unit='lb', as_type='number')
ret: 100 lb
